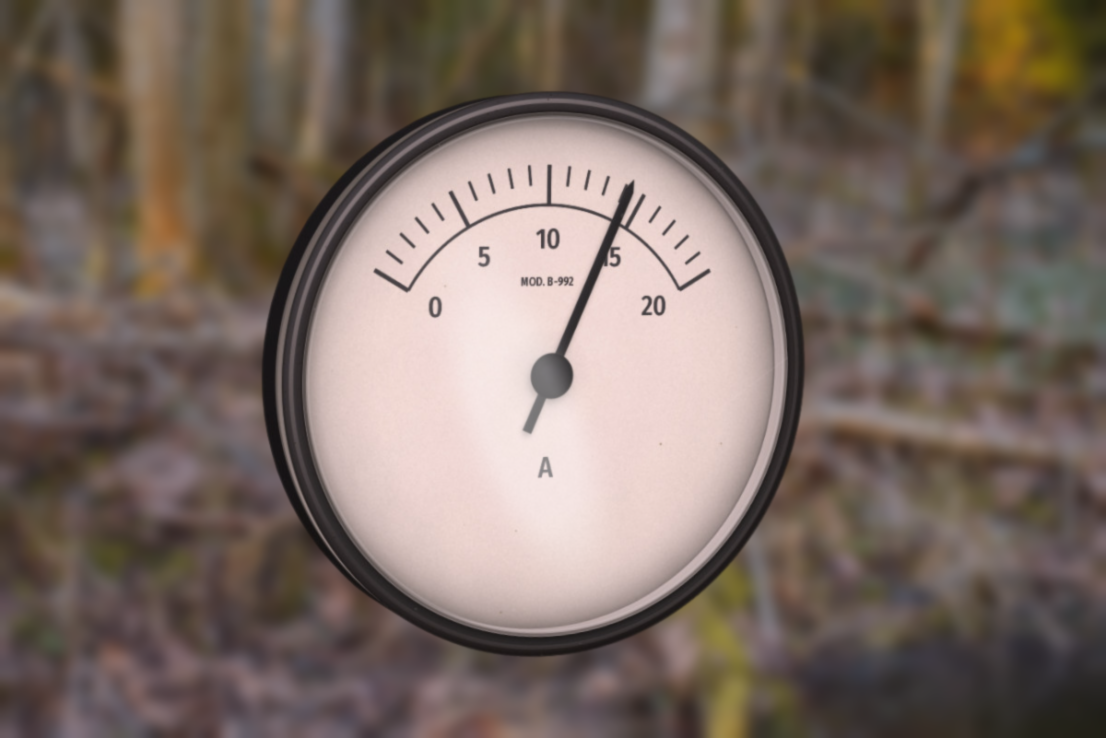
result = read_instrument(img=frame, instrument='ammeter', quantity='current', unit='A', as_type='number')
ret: 14 A
